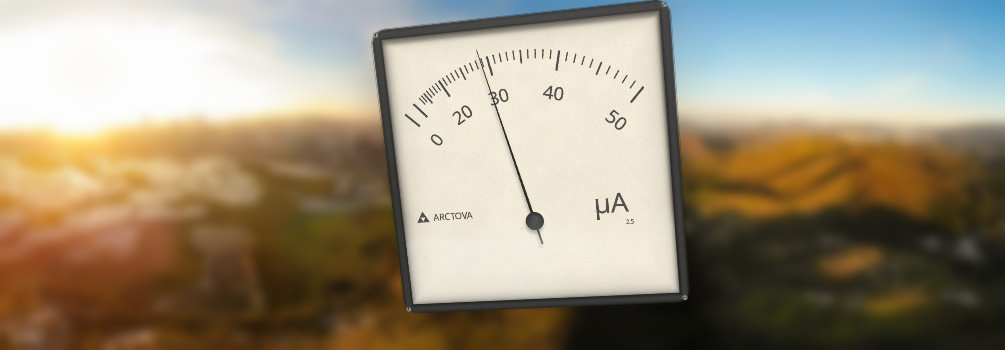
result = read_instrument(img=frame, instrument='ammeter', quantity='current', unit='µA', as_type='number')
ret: 29 µA
